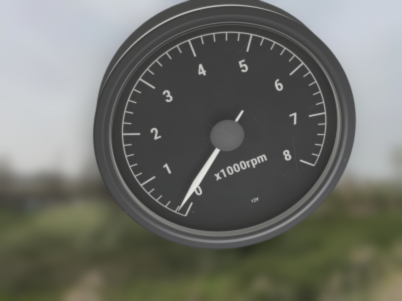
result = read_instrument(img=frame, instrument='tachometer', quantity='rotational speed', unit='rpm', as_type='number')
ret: 200 rpm
